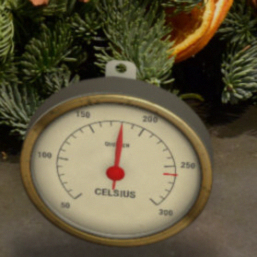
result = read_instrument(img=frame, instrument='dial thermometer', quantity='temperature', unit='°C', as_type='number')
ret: 180 °C
